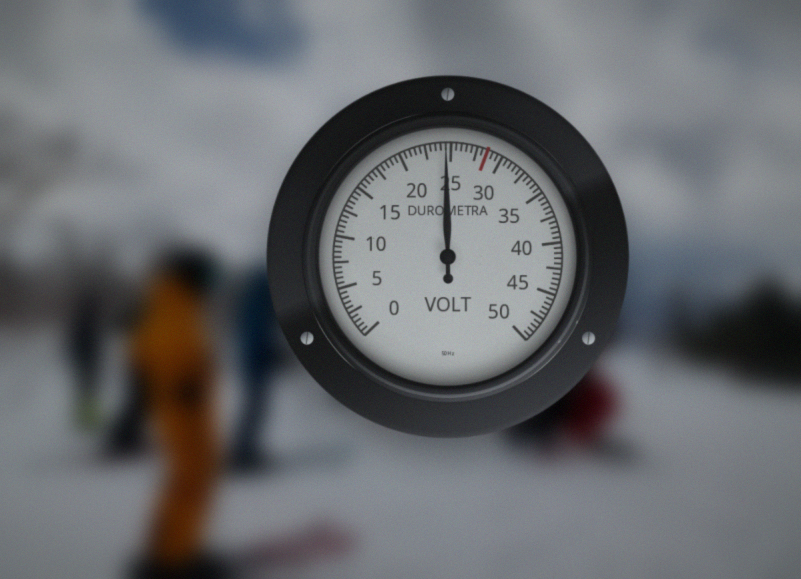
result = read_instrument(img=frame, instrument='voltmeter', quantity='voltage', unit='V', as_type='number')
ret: 24.5 V
